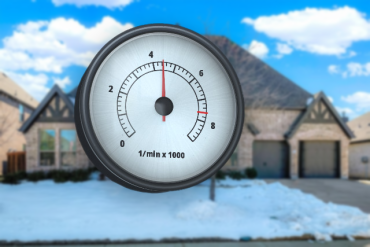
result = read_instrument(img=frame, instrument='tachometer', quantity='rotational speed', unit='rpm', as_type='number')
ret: 4400 rpm
